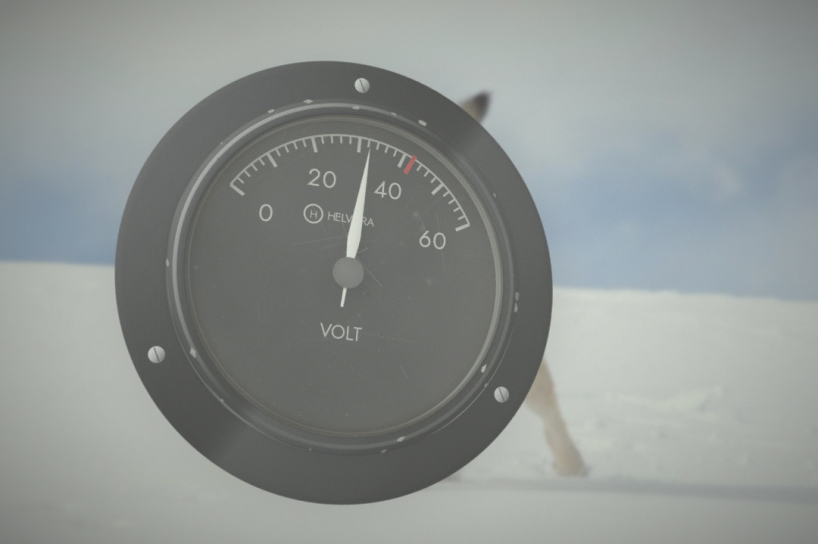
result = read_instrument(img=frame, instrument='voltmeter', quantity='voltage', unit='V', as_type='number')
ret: 32 V
